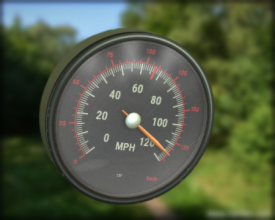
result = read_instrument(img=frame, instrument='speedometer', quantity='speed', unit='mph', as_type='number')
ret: 115 mph
